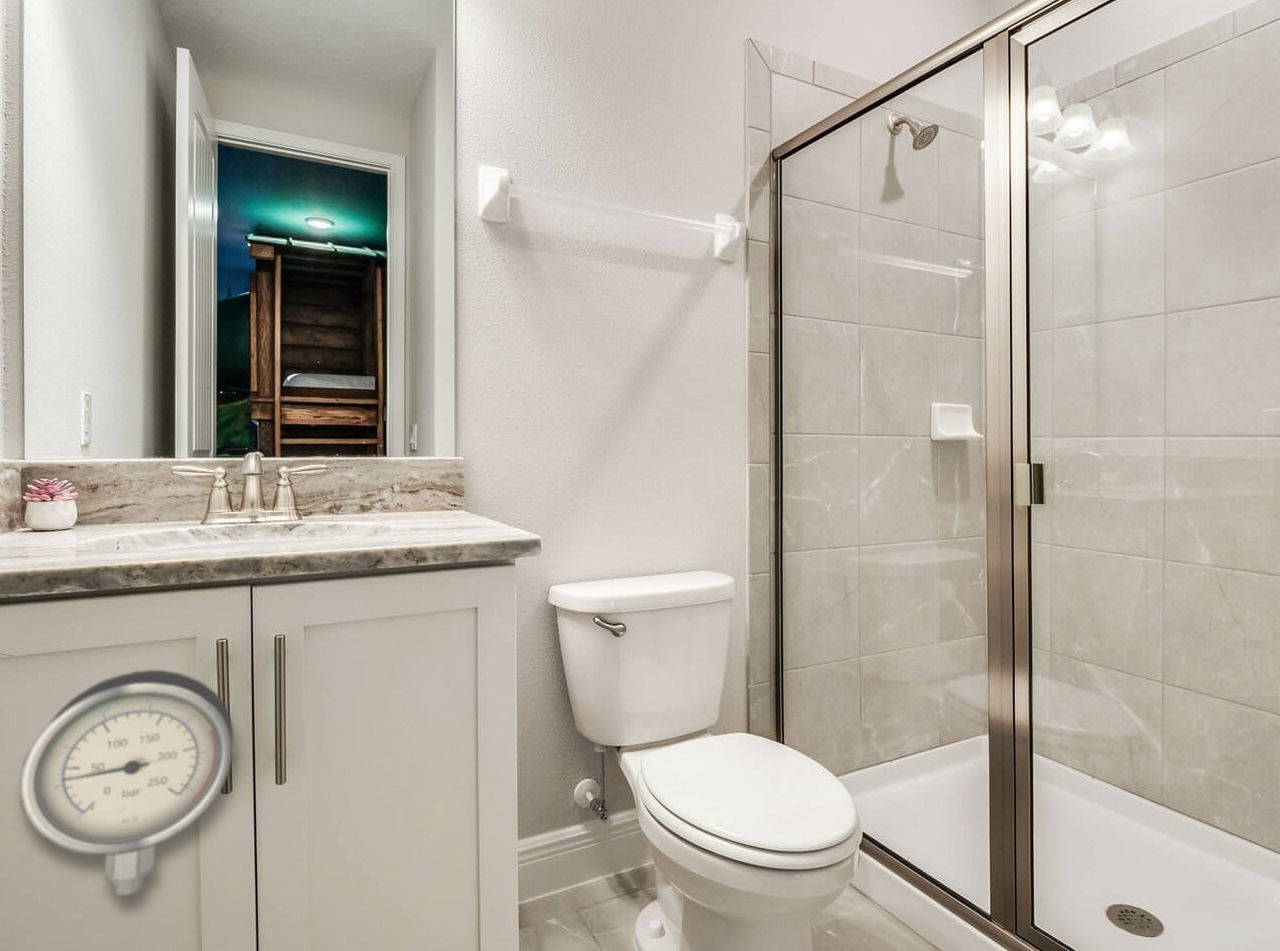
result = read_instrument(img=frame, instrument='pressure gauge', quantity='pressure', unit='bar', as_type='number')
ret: 40 bar
